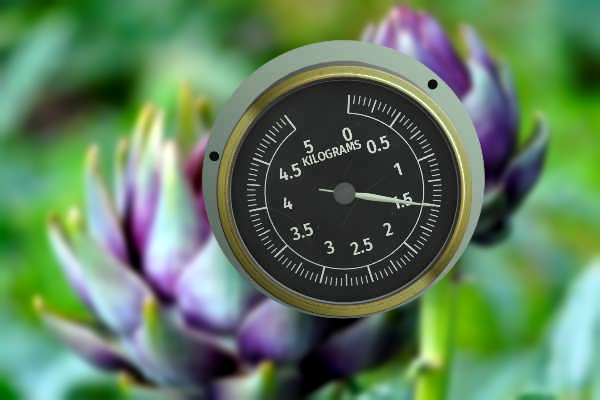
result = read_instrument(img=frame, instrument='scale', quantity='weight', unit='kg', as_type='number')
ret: 1.5 kg
